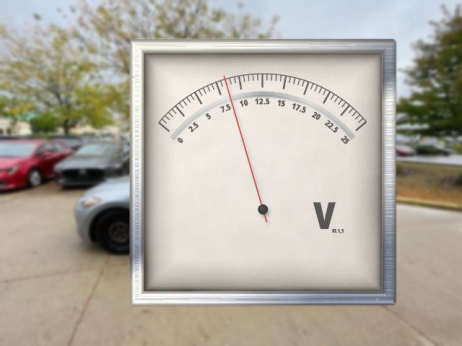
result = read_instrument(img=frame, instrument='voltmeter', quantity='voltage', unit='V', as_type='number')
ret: 8.5 V
